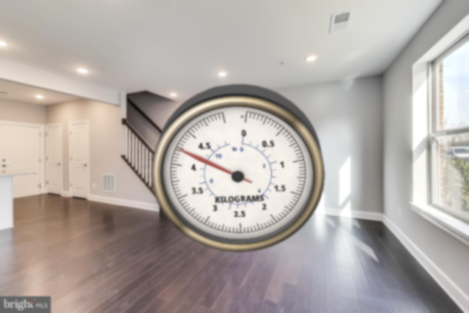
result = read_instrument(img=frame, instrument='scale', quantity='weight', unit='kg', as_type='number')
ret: 4.25 kg
